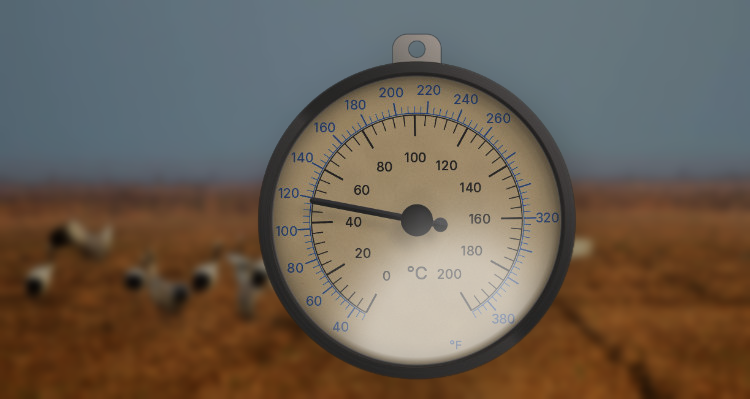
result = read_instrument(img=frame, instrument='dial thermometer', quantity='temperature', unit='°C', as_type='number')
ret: 48 °C
